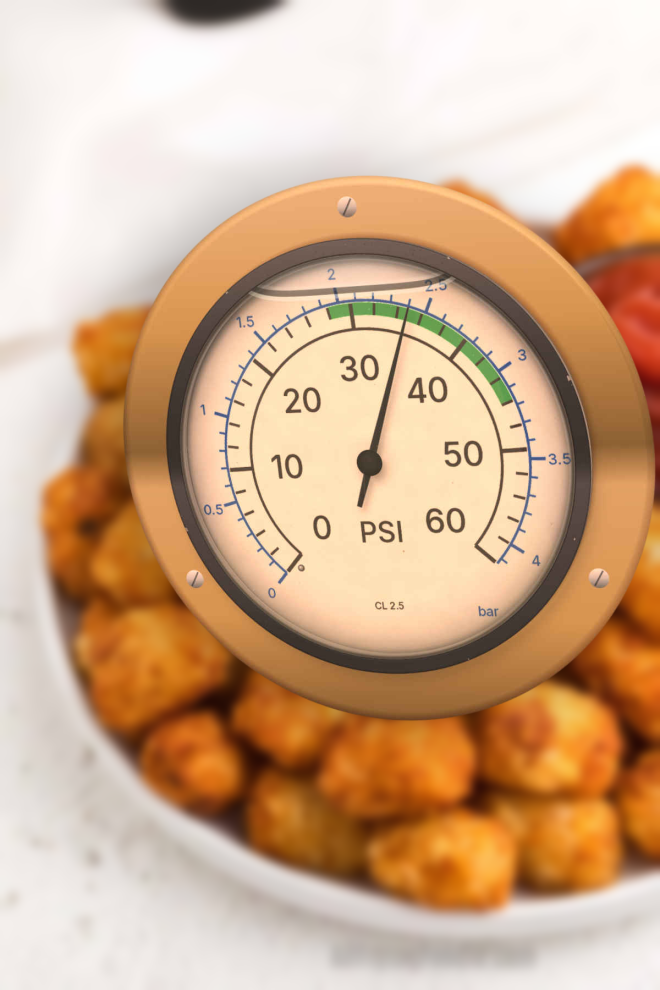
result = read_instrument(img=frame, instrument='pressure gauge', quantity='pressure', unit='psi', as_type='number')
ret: 35 psi
